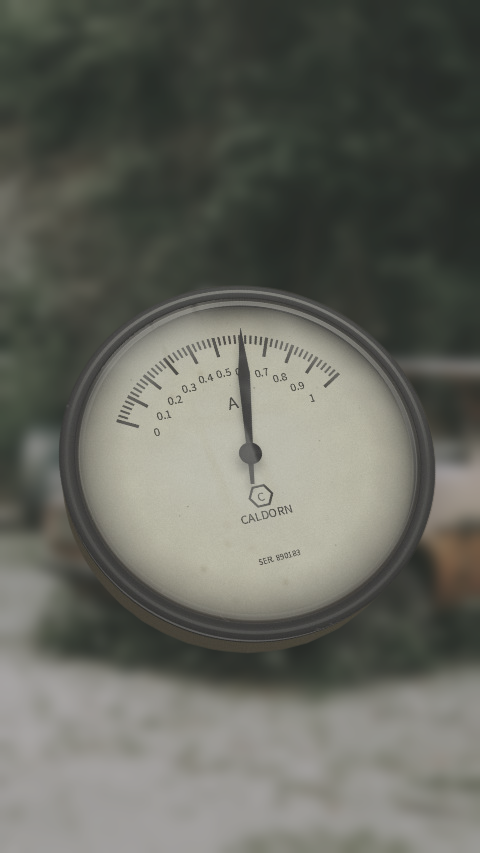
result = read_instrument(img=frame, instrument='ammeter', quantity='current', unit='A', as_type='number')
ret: 0.6 A
